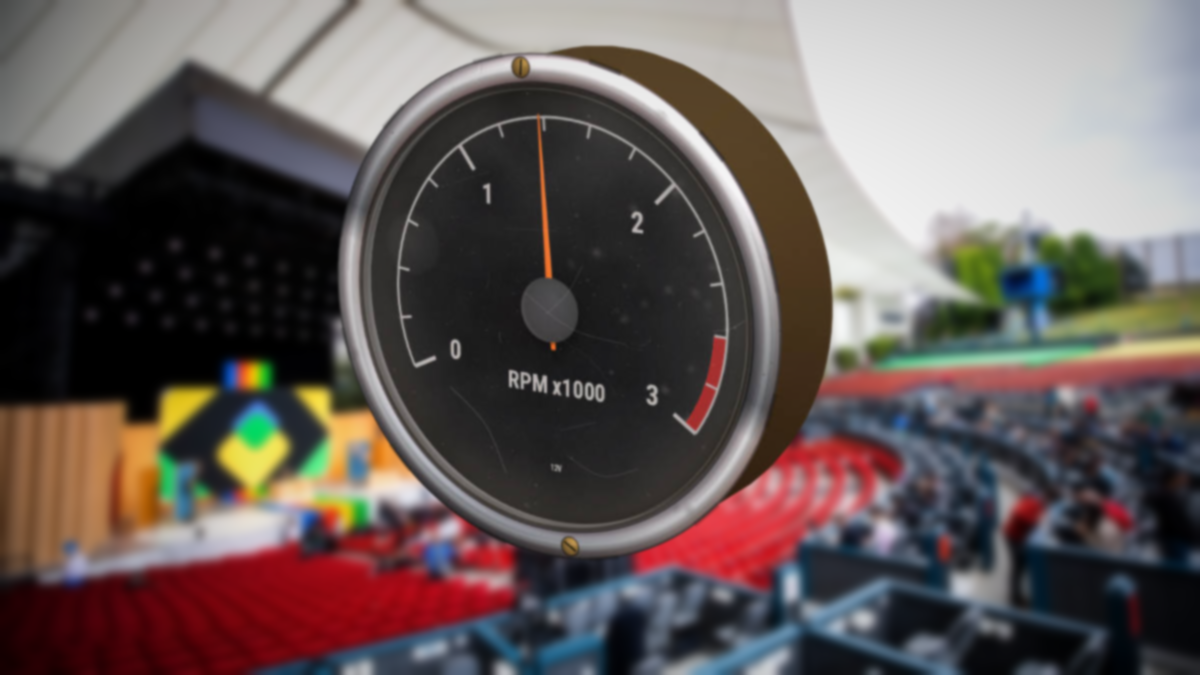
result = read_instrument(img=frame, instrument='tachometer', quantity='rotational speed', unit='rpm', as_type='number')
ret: 1400 rpm
